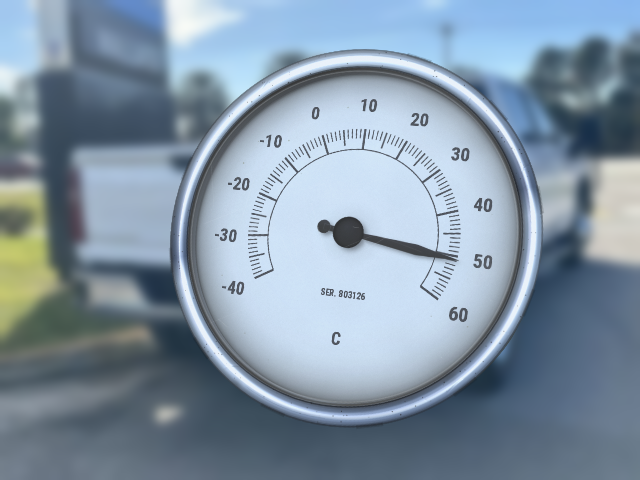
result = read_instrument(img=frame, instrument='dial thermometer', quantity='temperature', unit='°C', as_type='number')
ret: 51 °C
